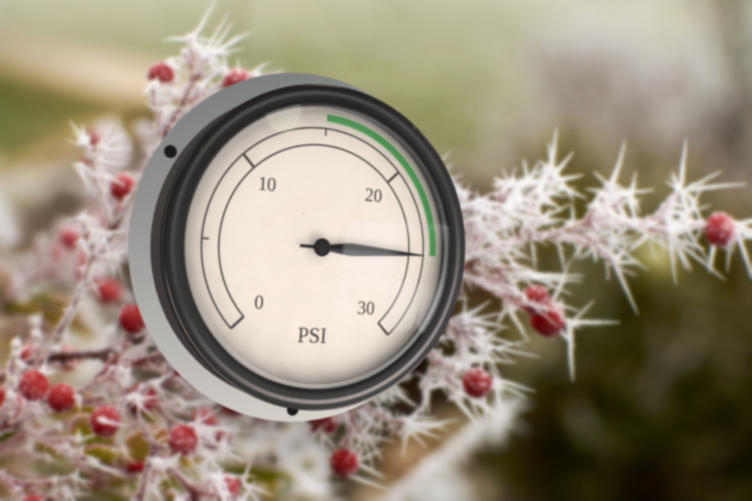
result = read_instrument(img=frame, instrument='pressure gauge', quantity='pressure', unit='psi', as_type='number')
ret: 25 psi
